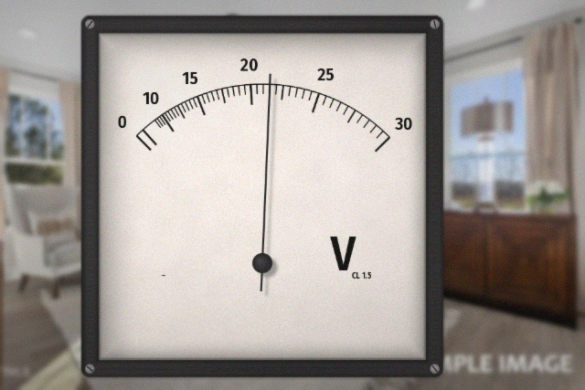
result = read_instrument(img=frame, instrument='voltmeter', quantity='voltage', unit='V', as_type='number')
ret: 21.5 V
